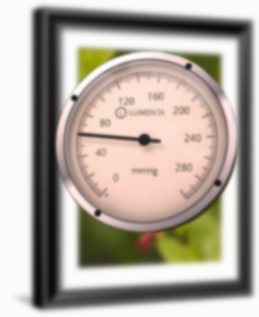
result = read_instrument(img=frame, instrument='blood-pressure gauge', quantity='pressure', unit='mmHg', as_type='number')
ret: 60 mmHg
